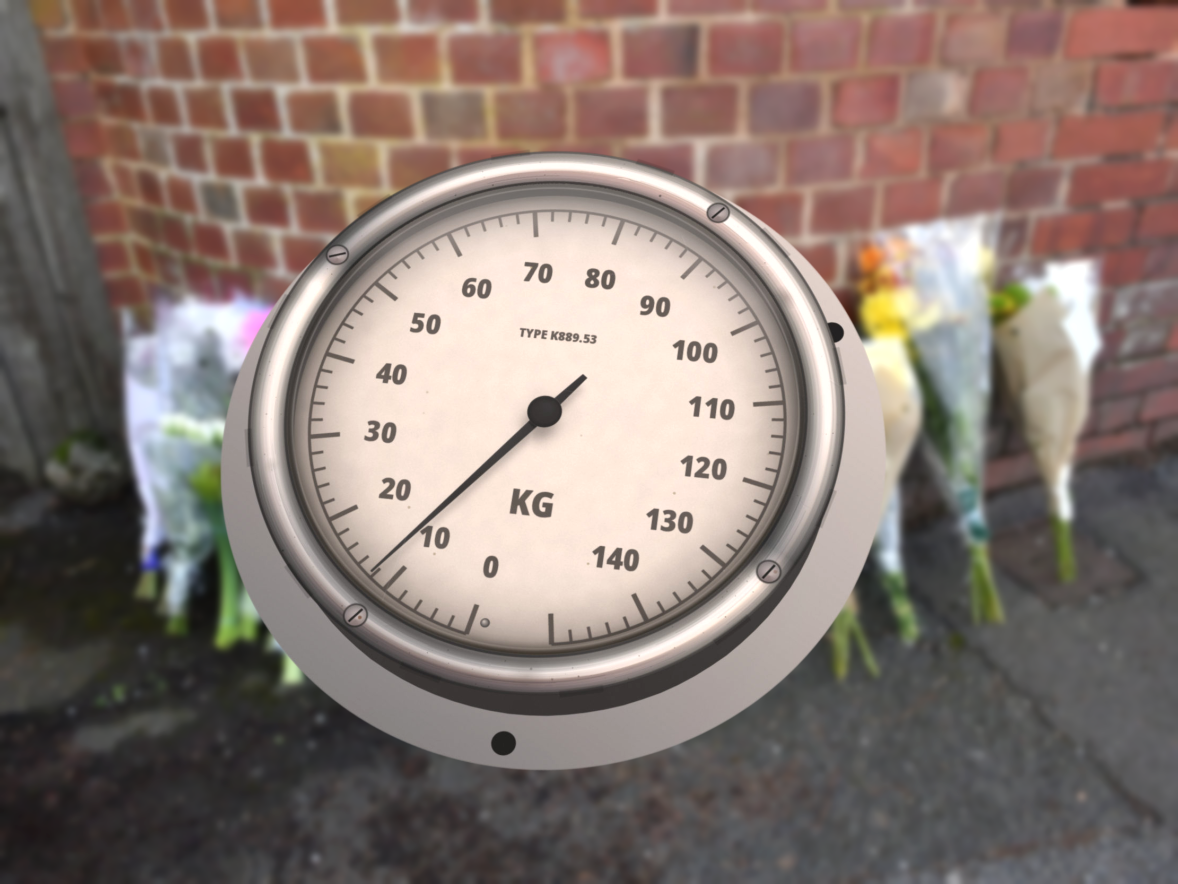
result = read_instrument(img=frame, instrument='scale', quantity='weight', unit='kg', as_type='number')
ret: 12 kg
